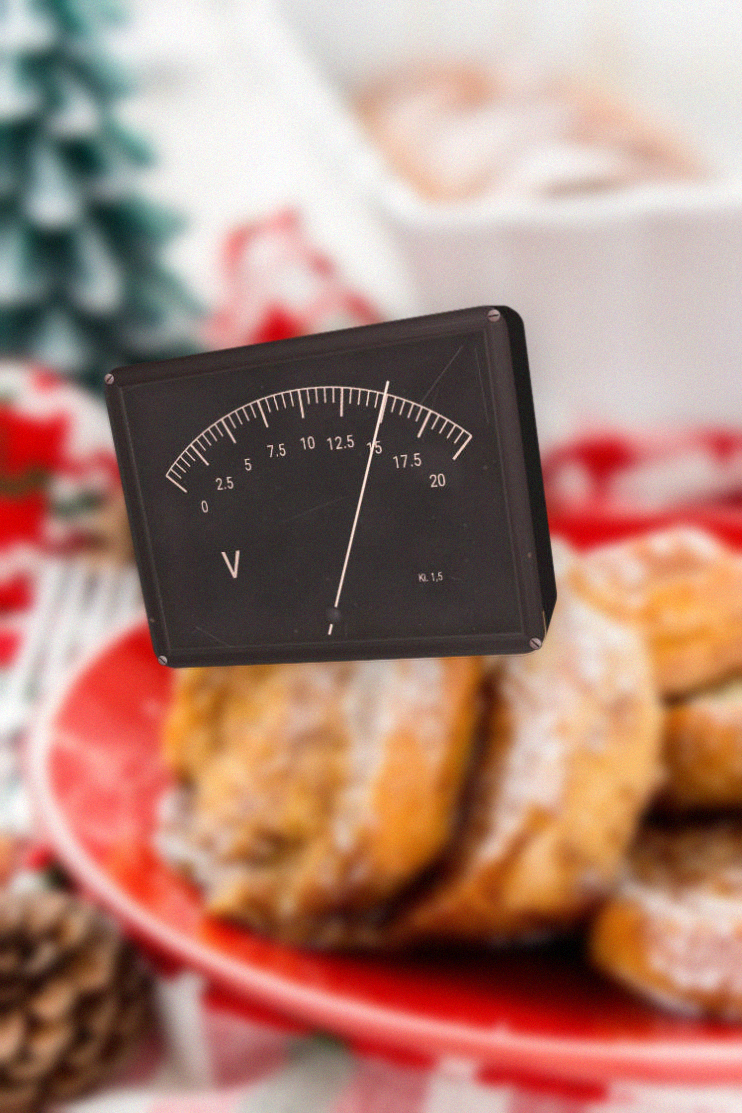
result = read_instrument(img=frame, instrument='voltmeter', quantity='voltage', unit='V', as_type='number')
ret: 15 V
